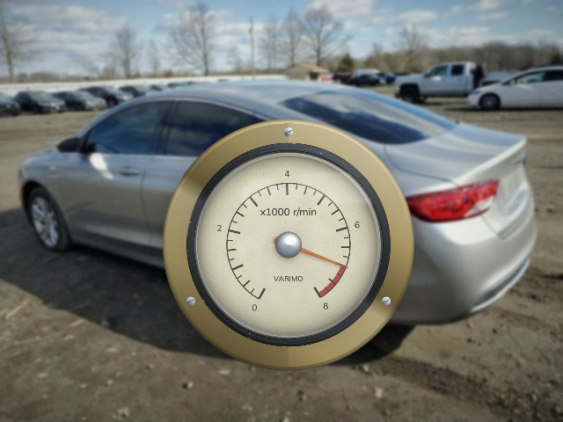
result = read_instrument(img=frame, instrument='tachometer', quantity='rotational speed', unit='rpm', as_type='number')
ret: 7000 rpm
